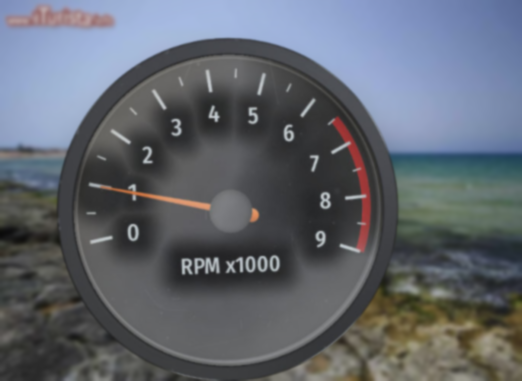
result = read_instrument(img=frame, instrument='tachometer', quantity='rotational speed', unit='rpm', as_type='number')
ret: 1000 rpm
